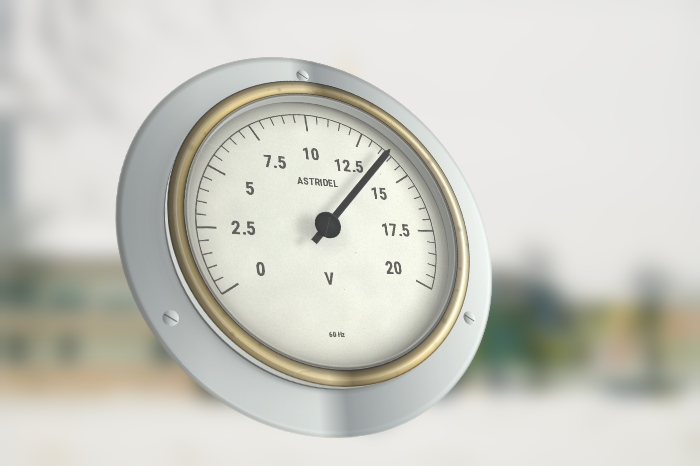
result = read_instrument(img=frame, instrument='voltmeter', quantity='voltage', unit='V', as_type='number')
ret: 13.75 V
